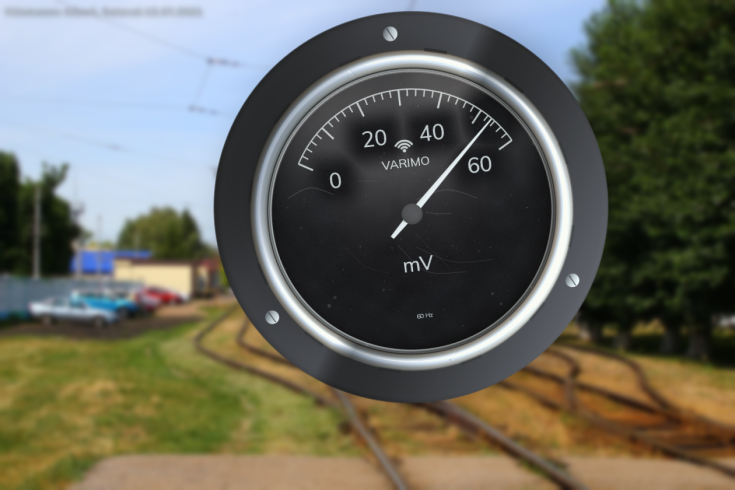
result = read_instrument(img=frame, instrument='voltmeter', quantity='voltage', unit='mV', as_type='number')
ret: 53 mV
